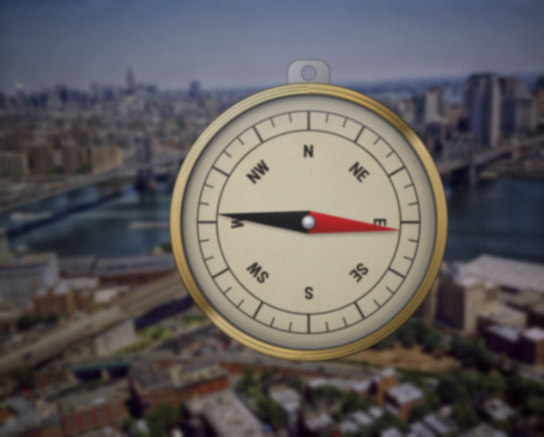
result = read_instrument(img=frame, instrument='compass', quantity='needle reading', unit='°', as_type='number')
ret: 95 °
